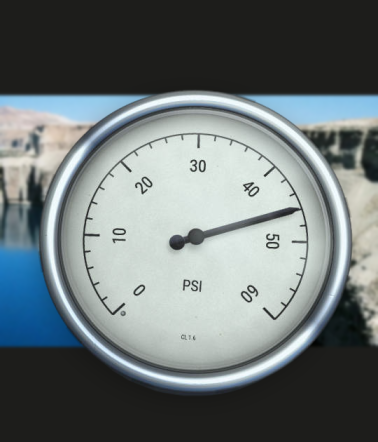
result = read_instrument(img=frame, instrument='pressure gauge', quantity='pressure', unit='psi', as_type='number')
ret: 46 psi
